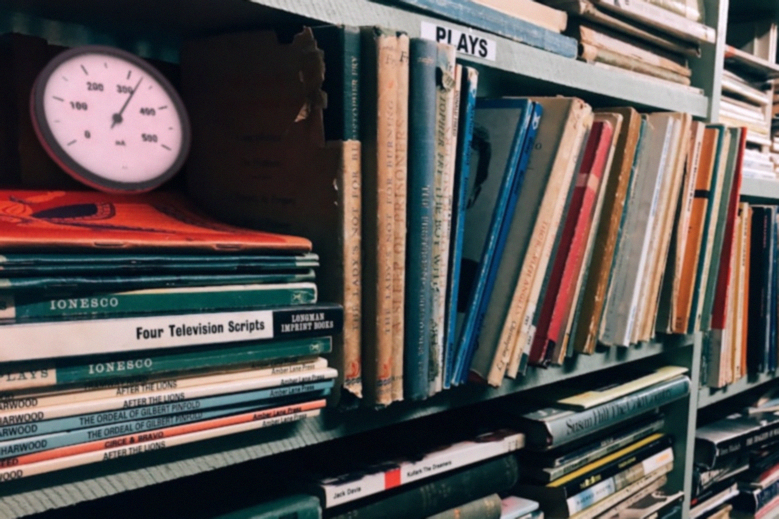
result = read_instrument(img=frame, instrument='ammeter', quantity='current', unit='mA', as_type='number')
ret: 325 mA
